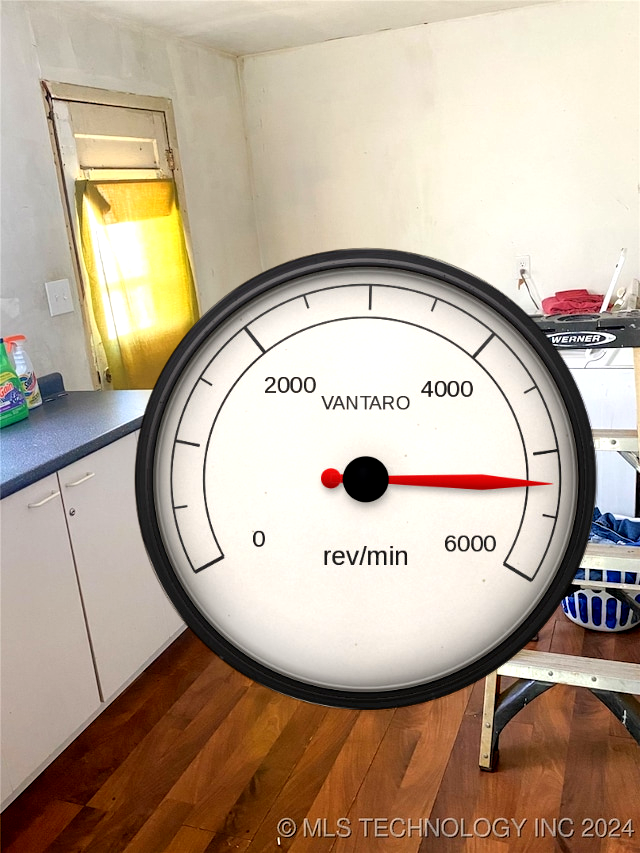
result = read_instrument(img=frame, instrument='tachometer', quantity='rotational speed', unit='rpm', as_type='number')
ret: 5250 rpm
